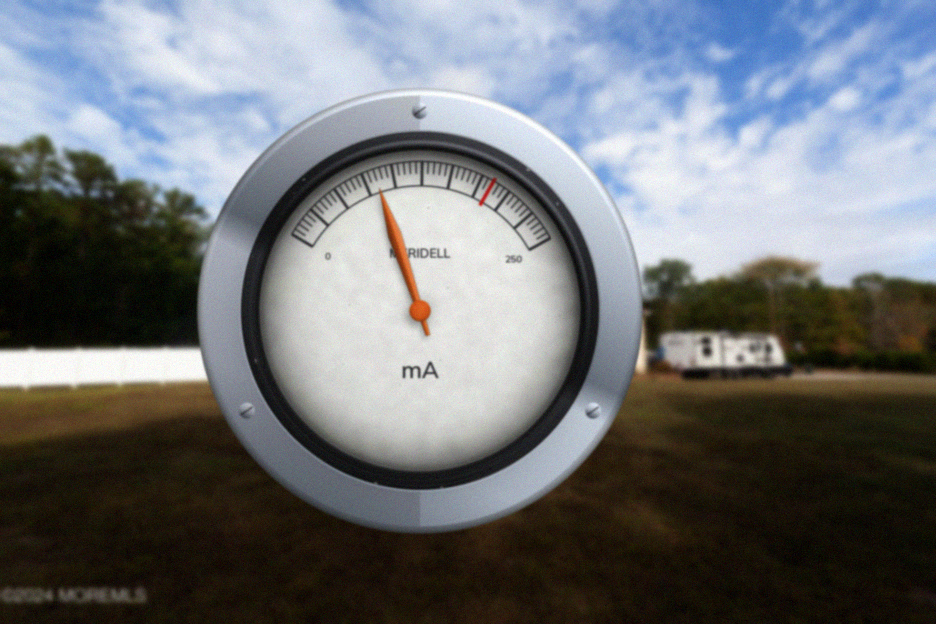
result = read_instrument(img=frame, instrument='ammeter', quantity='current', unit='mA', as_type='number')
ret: 85 mA
